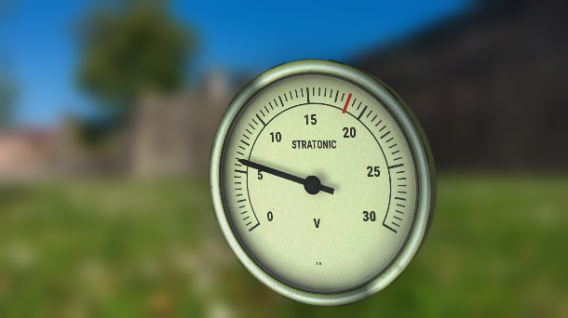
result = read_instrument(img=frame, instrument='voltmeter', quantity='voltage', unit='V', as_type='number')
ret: 6 V
